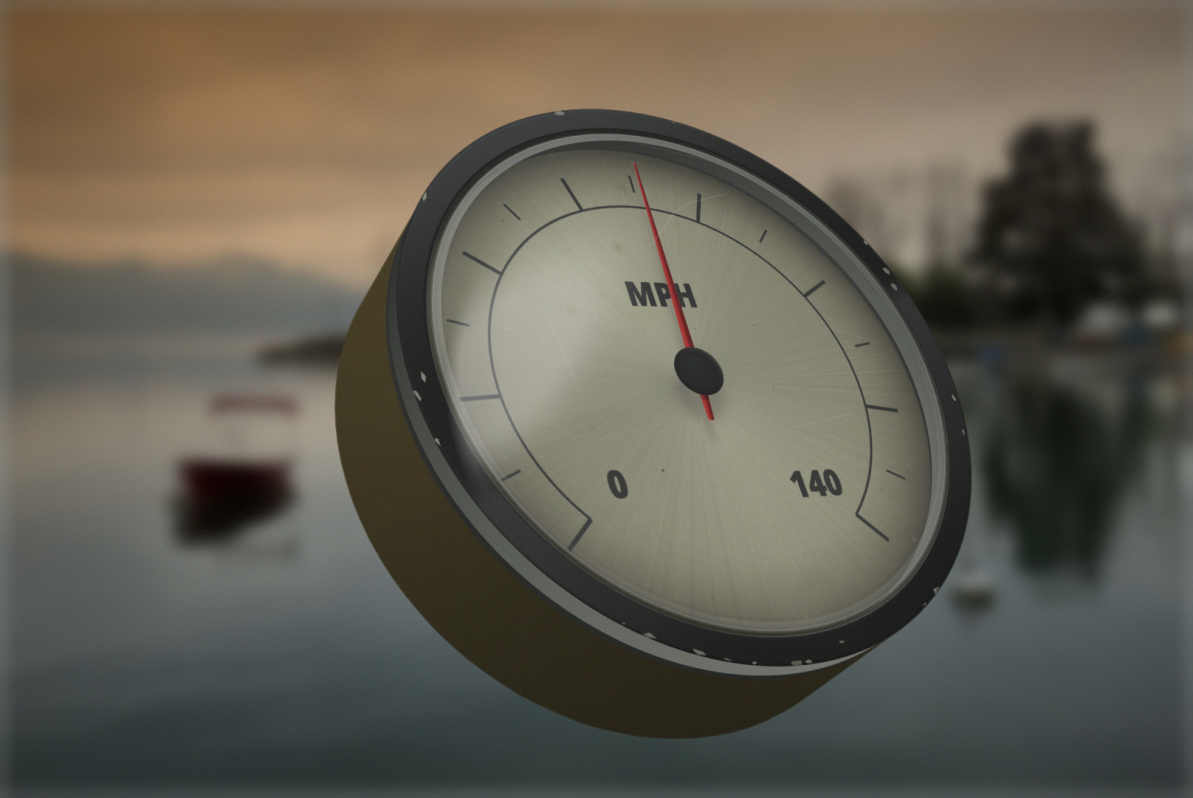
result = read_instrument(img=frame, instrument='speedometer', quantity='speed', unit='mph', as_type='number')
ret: 70 mph
